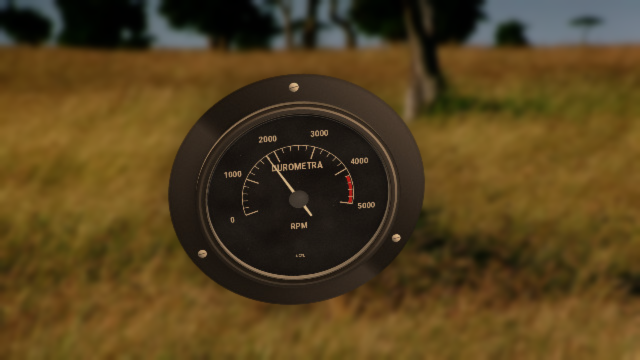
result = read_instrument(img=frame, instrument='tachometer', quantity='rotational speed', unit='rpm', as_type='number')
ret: 1800 rpm
